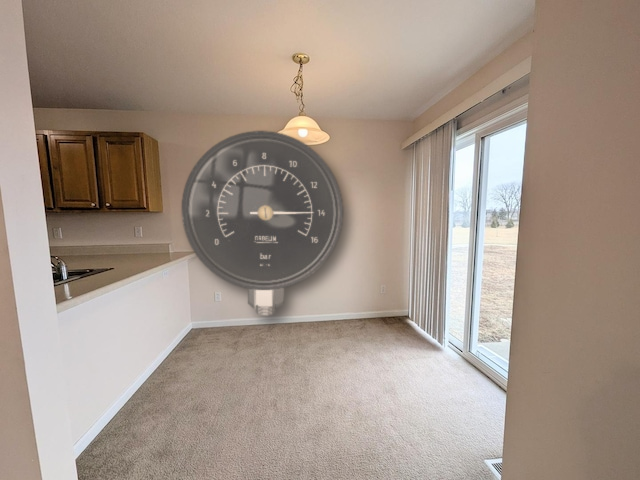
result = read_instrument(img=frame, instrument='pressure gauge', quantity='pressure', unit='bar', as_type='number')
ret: 14 bar
